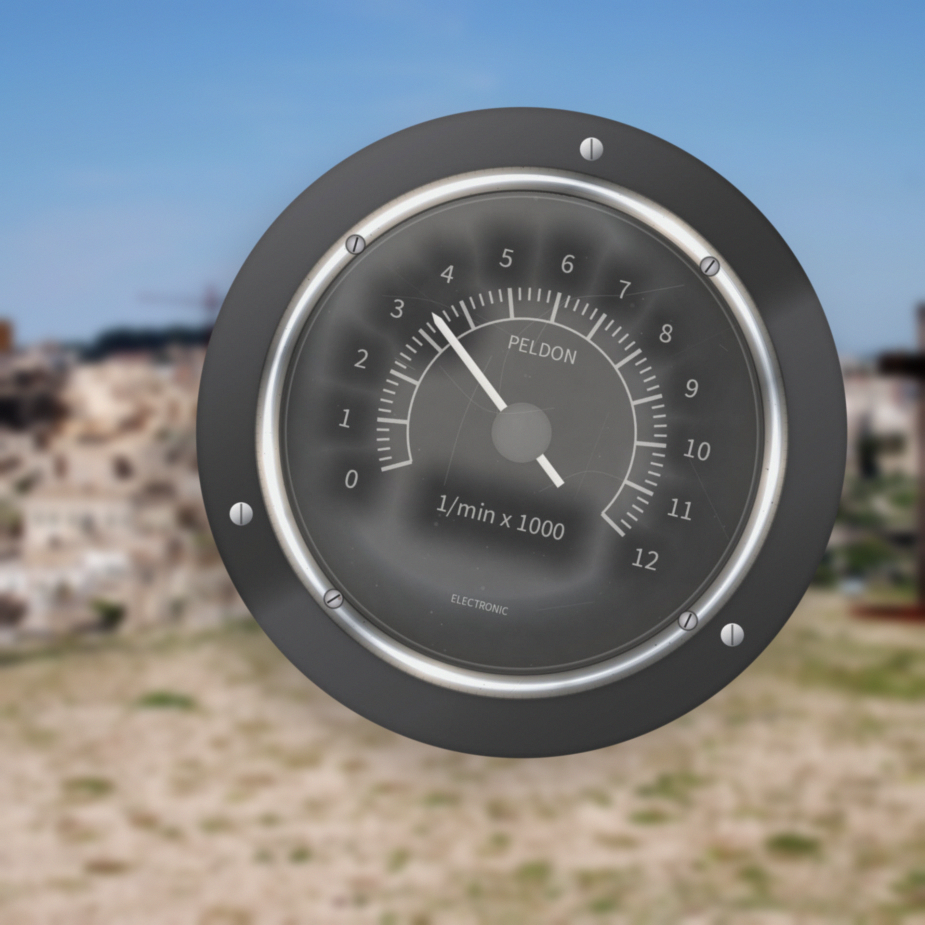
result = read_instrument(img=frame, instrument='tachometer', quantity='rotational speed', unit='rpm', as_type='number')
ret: 3400 rpm
